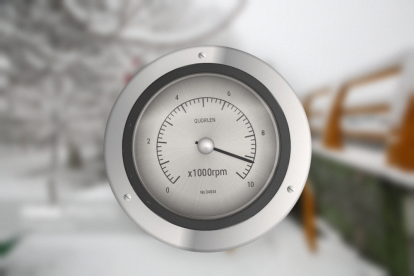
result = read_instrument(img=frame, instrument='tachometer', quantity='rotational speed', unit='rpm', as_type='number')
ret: 9200 rpm
